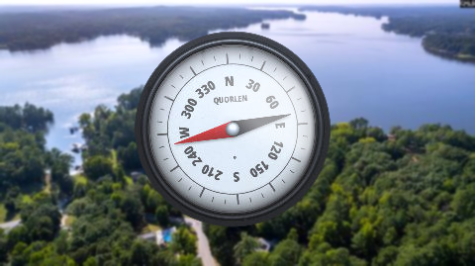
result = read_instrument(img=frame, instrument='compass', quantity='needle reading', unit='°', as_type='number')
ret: 260 °
